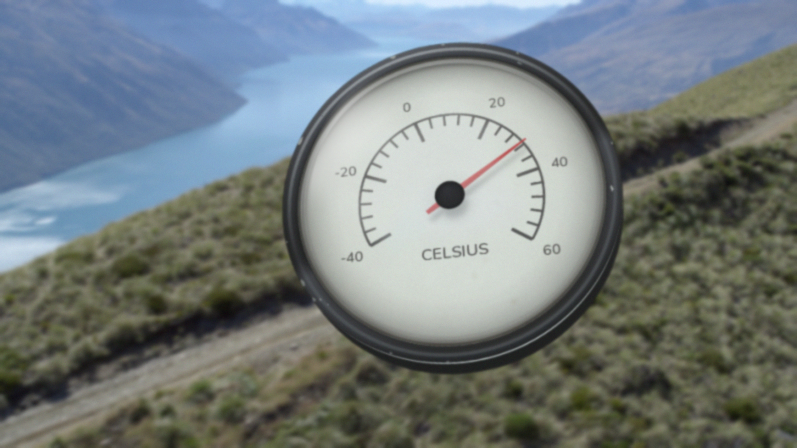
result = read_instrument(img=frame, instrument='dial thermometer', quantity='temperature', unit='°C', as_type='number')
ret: 32 °C
